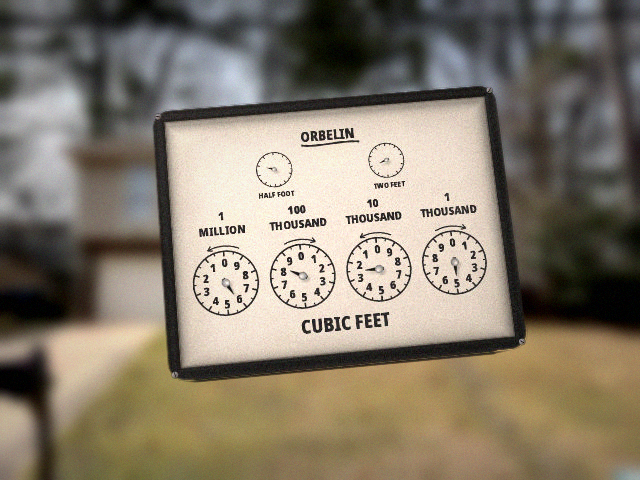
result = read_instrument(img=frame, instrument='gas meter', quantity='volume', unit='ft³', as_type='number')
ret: 582500 ft³
